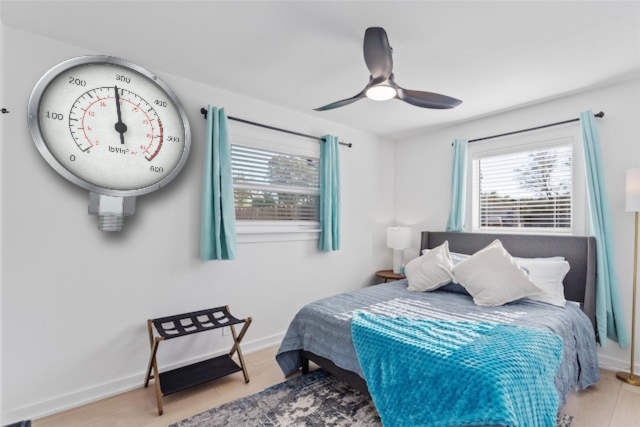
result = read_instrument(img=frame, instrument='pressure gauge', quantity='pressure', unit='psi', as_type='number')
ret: 280 psi
